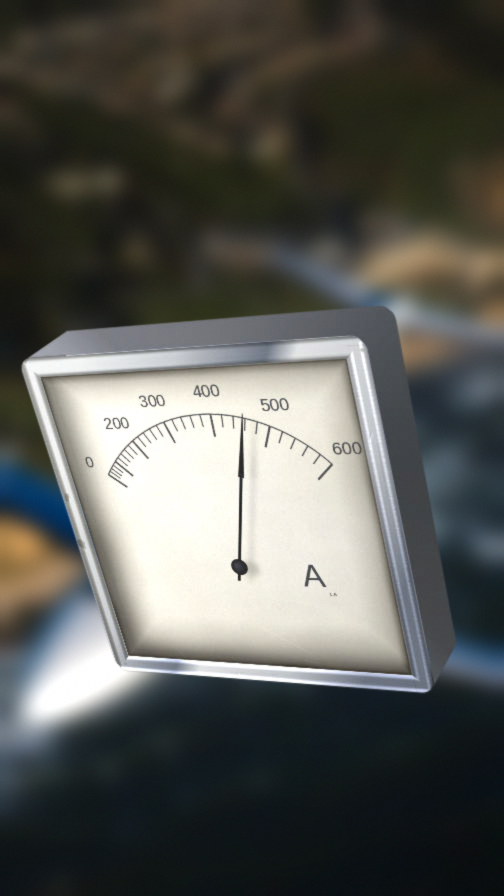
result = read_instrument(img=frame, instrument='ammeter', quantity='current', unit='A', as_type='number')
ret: 460 A
